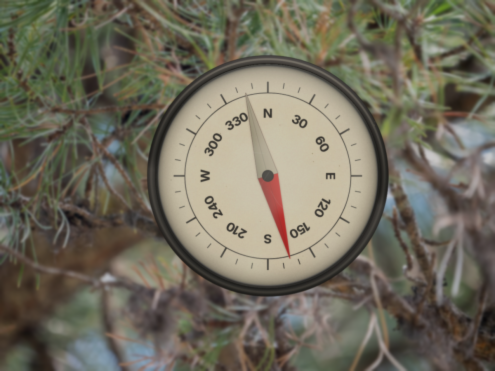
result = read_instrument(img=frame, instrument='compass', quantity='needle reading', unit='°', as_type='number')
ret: 165 °
